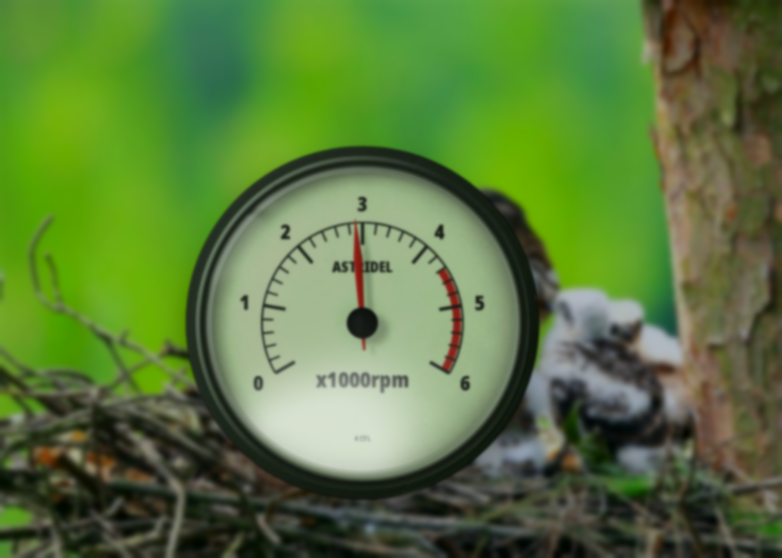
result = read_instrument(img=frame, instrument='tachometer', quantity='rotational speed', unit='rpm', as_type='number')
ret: 2900 rpm
